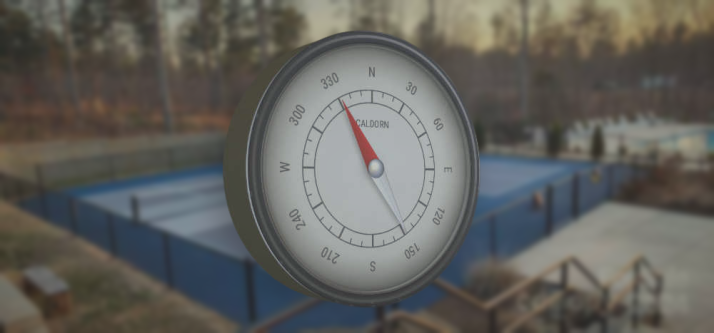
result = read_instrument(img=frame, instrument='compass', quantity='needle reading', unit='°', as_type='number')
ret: 330 °
